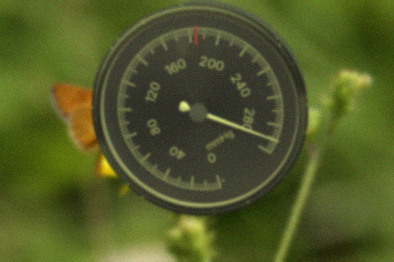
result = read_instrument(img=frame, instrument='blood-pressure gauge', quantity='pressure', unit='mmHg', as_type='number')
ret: 290 mmHg
